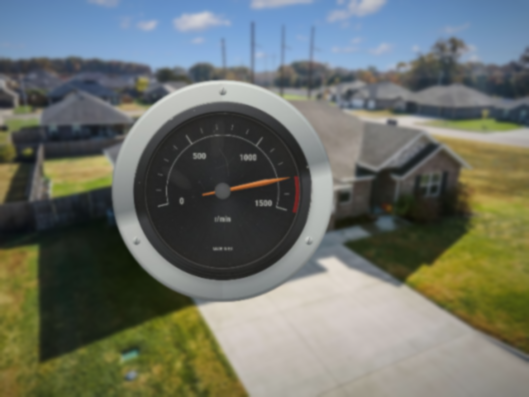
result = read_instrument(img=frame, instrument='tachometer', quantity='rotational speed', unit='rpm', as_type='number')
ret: 1300 rpm
